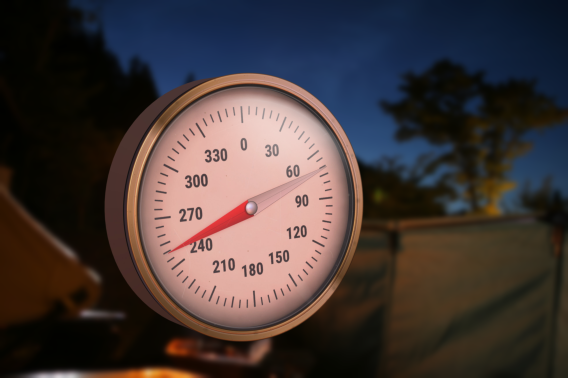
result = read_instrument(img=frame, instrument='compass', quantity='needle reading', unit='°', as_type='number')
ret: 250 °
